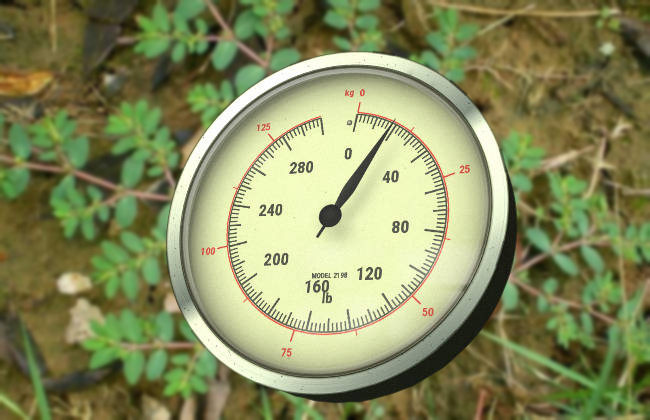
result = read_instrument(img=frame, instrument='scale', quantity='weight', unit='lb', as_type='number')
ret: 20 lb
